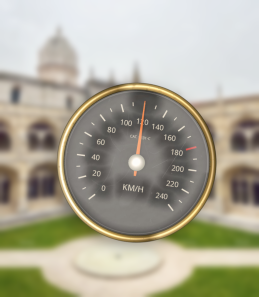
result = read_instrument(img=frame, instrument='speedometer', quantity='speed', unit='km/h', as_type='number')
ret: 120 km/h
